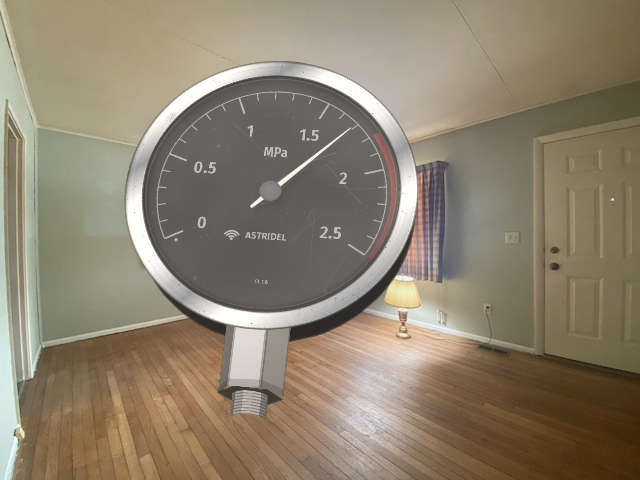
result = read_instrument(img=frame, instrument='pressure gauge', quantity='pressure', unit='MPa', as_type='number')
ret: 1.7 MPa
